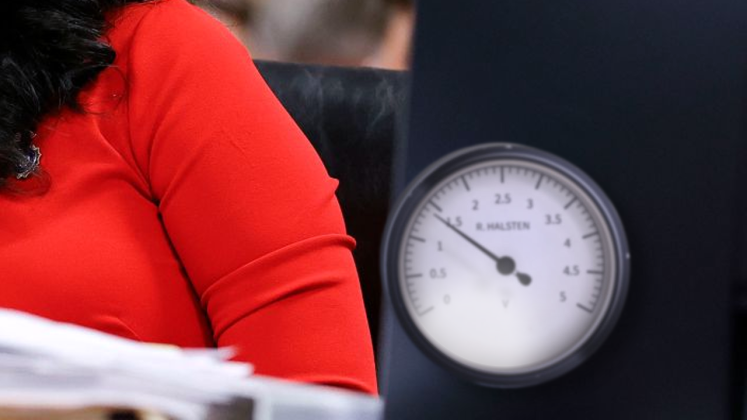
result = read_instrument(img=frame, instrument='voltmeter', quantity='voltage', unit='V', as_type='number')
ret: 1.4 V
